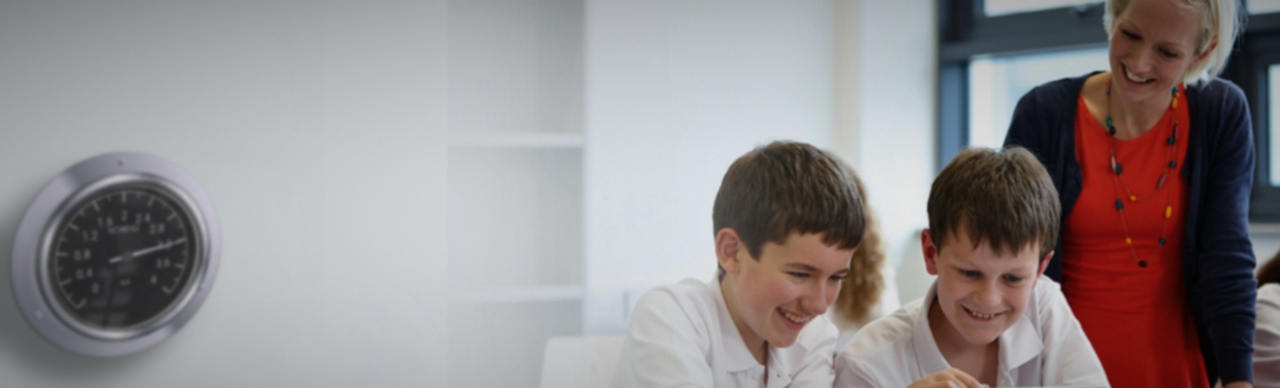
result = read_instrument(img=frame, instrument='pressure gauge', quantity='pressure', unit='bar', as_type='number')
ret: 3.2 bar
